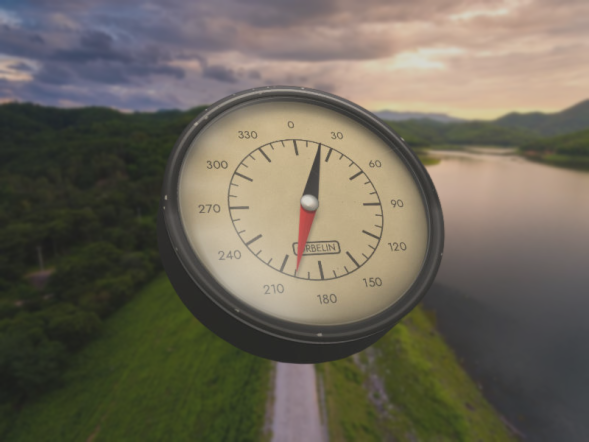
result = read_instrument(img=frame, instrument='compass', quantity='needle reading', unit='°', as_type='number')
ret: 200 °
